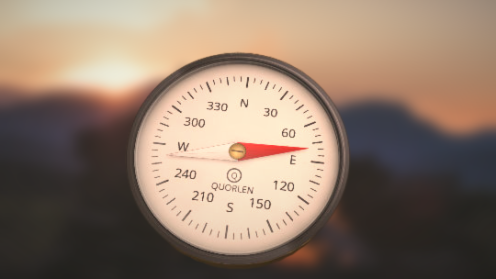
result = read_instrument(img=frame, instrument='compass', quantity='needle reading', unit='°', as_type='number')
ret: 80 °
